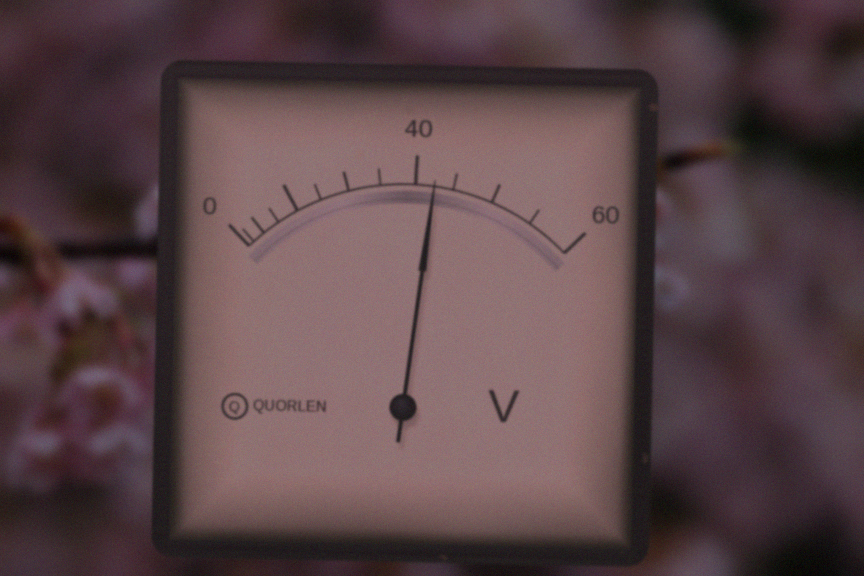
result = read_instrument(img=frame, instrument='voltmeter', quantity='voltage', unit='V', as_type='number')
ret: 42.5 V
